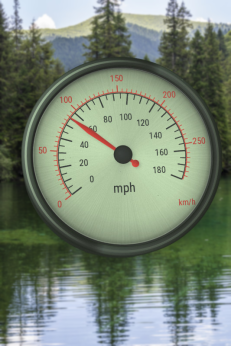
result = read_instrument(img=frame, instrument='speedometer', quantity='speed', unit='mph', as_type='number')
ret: 55 mph
